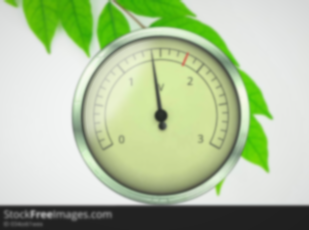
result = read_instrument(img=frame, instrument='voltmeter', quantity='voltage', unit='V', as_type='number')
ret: 1.4 V
